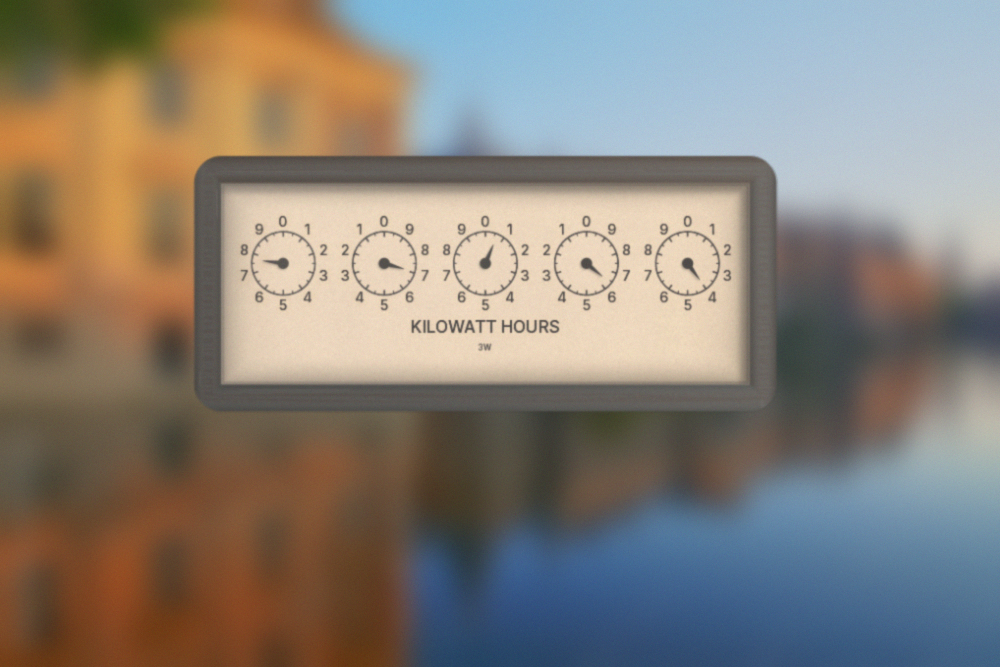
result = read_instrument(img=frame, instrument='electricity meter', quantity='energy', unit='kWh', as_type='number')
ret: 77064 kWh
